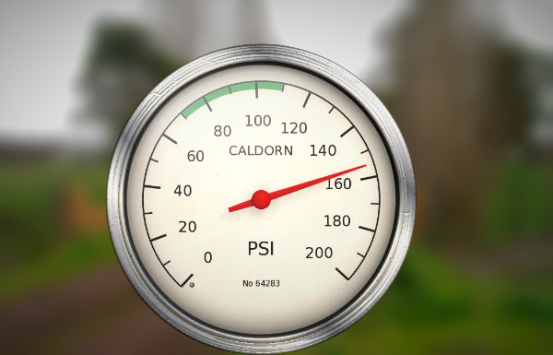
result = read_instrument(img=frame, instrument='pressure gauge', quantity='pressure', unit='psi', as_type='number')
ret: 155 psi
